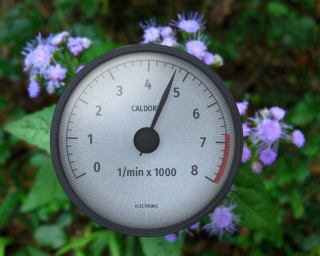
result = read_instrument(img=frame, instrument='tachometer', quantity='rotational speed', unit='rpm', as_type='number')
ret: 4700 rpm
